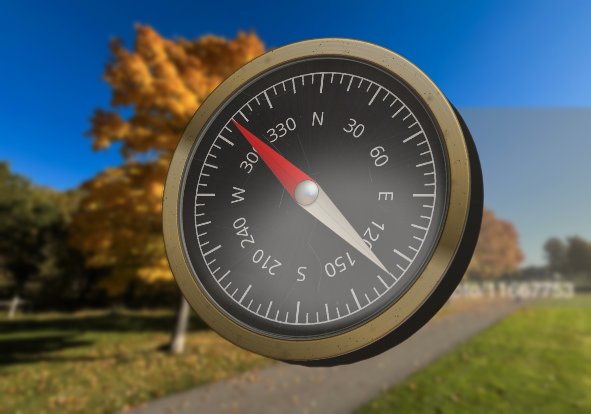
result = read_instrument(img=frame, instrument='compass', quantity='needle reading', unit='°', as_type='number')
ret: 310 °
